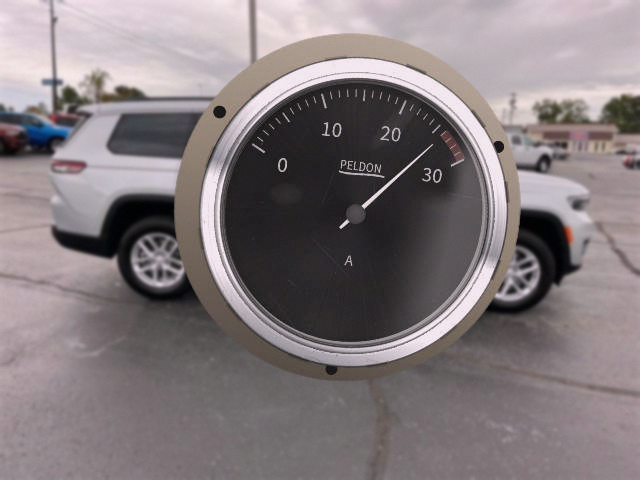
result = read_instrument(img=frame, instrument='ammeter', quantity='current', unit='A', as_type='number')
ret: 26 A
